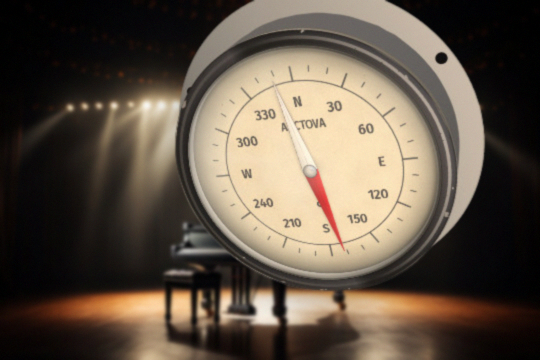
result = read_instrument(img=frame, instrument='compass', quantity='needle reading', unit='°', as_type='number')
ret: 170 °
